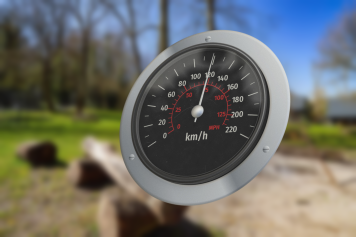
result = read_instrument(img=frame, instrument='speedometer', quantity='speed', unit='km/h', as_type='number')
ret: 120 km/h
